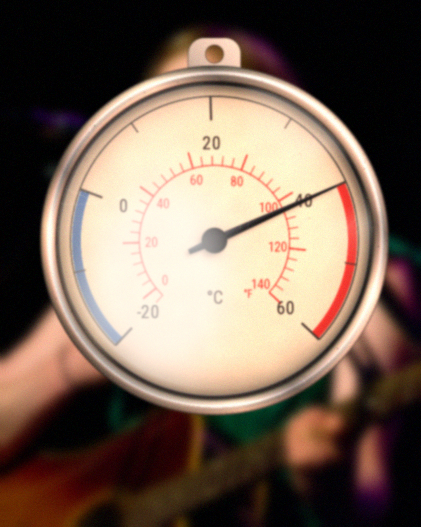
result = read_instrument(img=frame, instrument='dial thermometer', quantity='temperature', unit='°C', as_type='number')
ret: 40 °C
